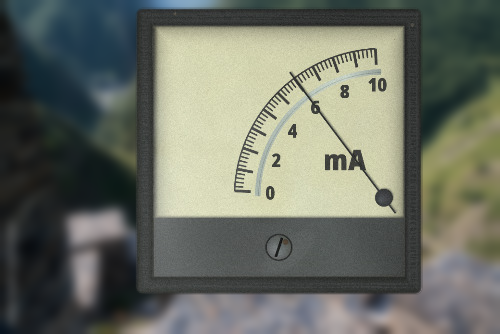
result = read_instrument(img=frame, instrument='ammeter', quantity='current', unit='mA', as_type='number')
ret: 6 mA
